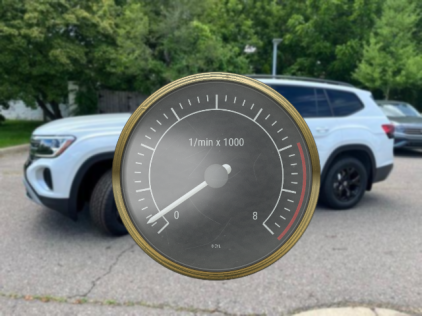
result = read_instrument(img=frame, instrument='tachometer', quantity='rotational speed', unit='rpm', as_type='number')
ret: 300 rpm
